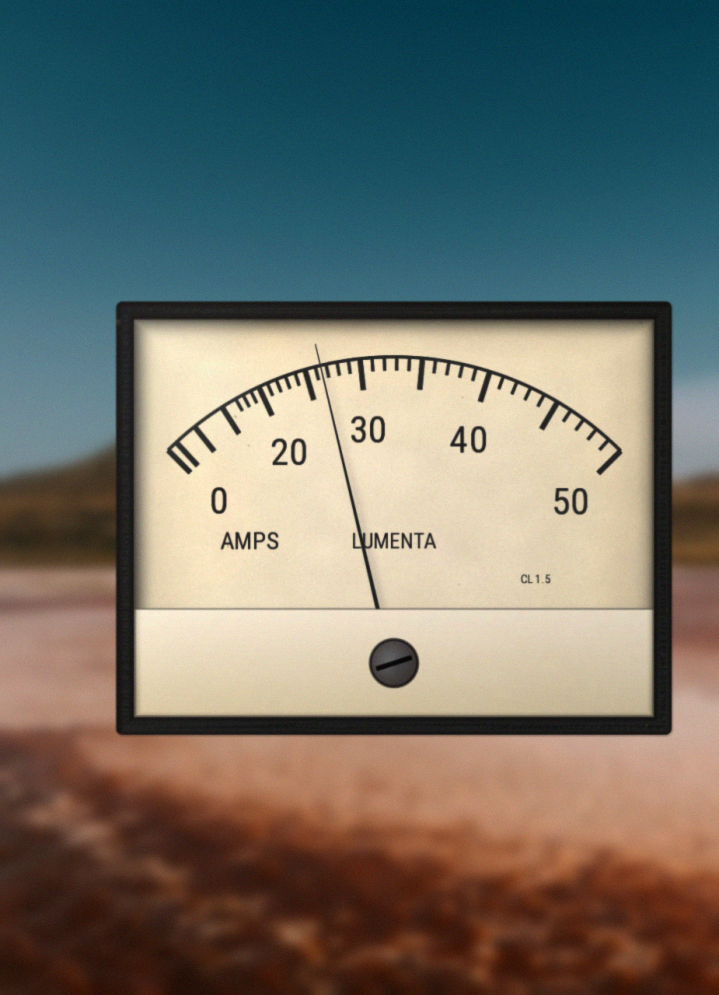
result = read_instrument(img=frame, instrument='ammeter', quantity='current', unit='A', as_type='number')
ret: 26.5 A
